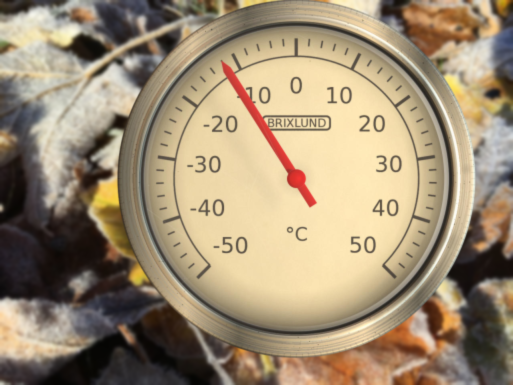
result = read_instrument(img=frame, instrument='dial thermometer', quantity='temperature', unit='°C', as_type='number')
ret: -12 °C
